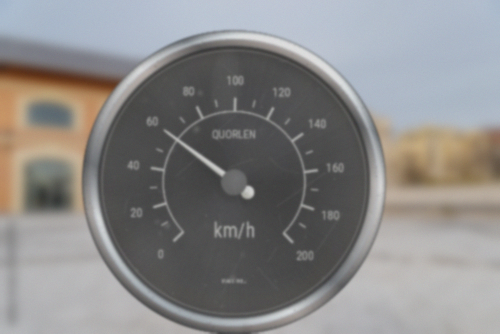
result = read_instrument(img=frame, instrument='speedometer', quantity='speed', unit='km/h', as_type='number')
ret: 60 km/h
